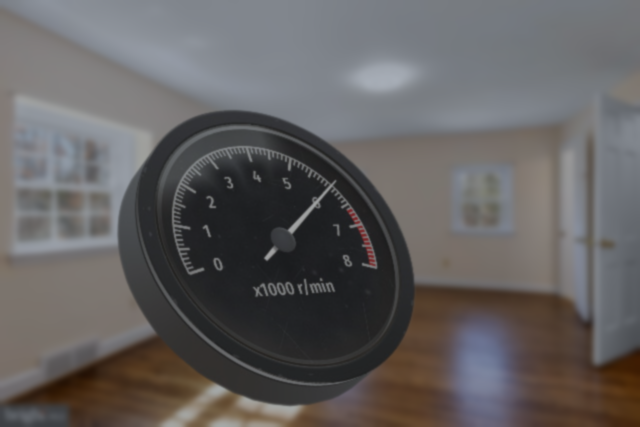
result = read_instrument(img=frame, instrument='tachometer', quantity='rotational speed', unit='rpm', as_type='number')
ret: 6000 rpm
